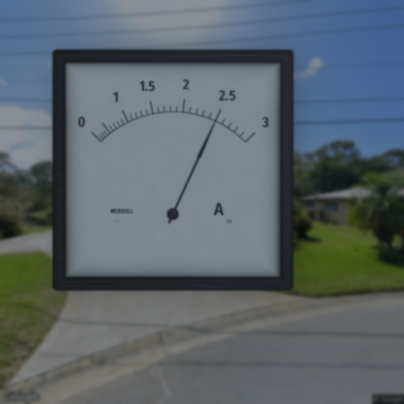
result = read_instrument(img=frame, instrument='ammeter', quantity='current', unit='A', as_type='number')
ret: 2.5 A
